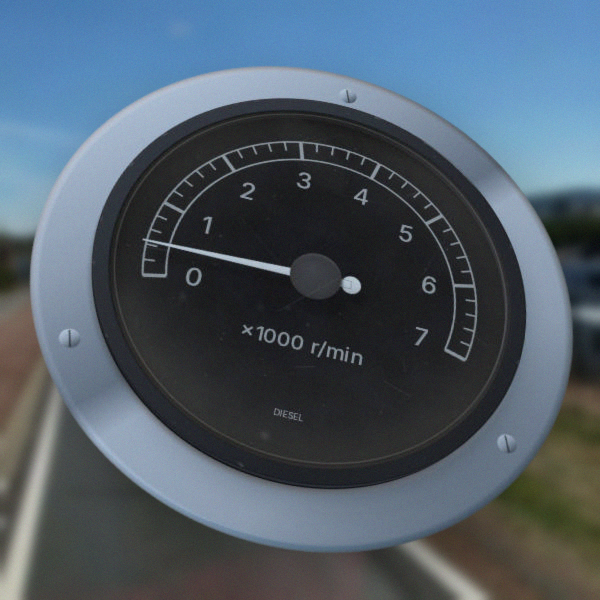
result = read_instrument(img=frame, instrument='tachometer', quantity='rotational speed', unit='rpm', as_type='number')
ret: 400 rpm
